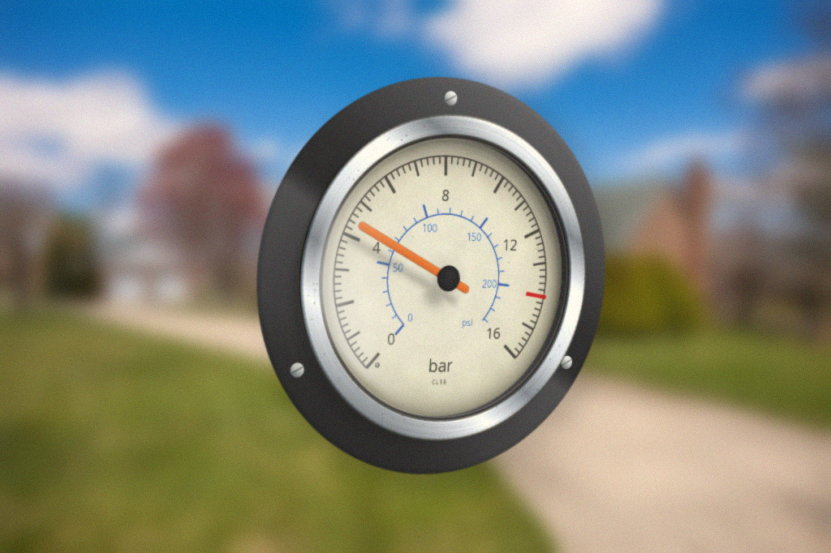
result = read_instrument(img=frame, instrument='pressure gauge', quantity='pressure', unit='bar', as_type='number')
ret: 4.4 bar
